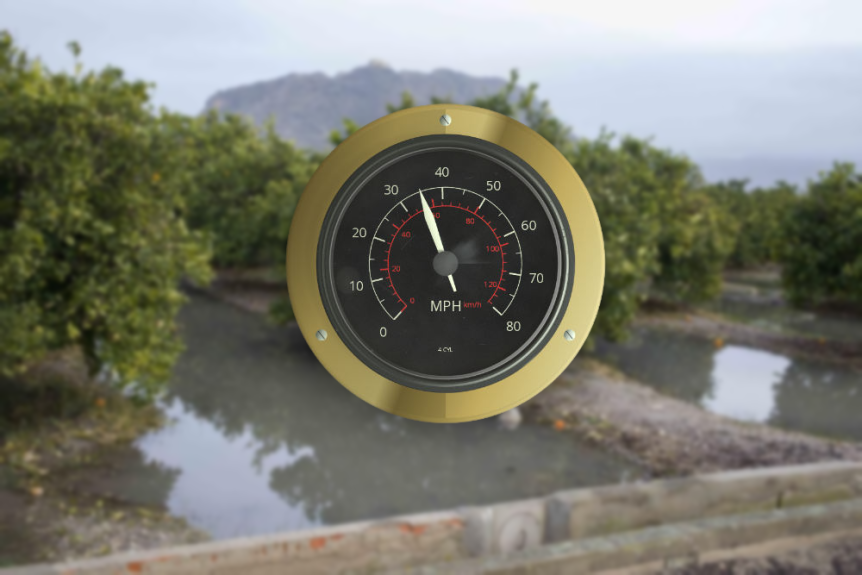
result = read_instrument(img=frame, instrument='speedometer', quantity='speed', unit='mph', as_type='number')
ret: 35 mph
